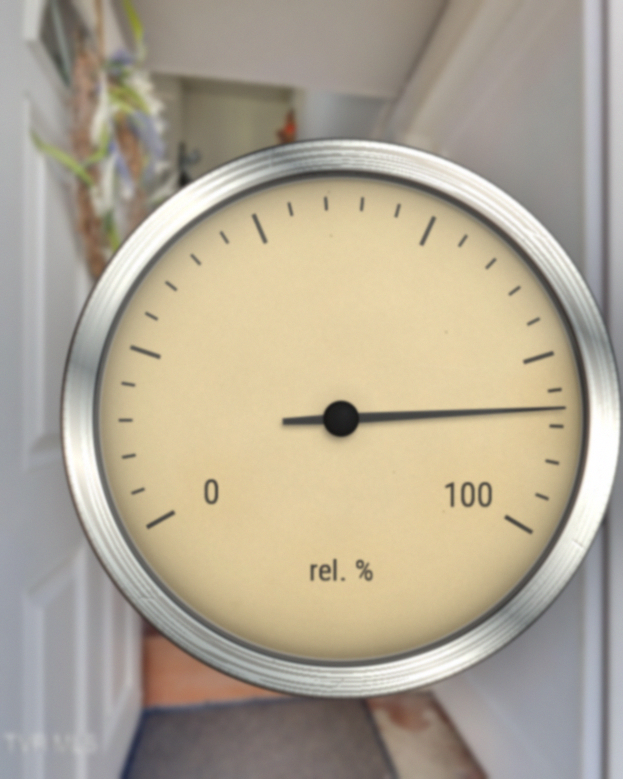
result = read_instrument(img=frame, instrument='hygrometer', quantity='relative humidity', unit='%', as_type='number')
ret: 86 %
